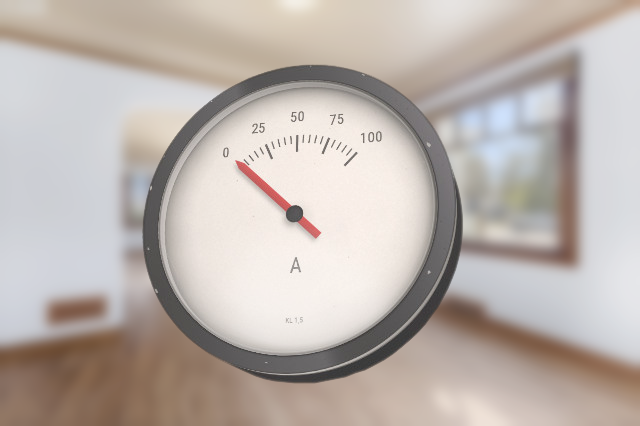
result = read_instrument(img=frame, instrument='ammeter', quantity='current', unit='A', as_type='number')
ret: 0 A
